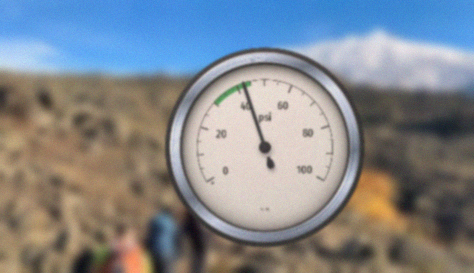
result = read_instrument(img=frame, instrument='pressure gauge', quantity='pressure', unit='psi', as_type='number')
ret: 42.5 psi
